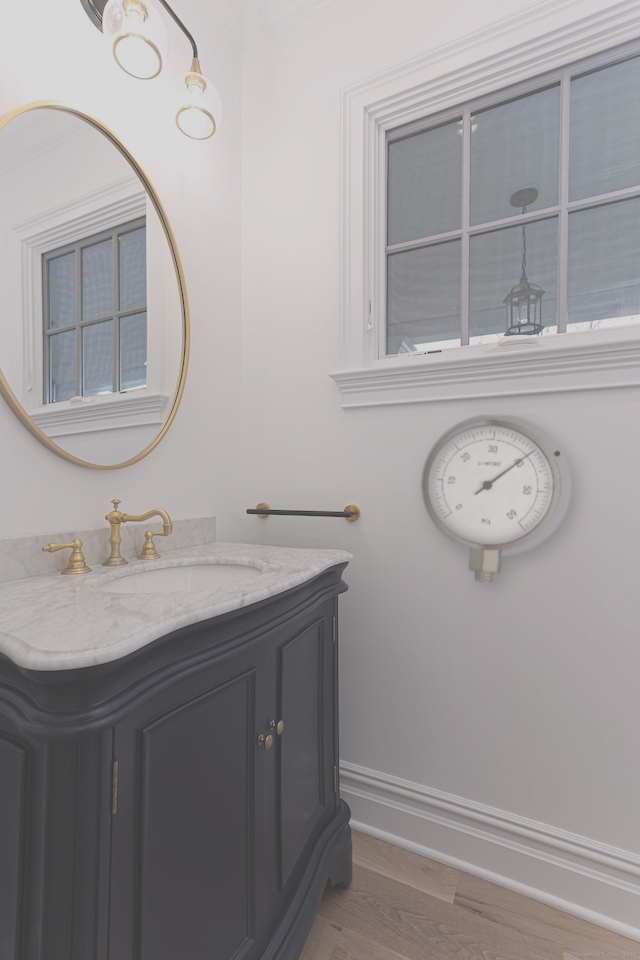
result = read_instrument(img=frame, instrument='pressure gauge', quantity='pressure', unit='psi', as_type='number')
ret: 40 psi
